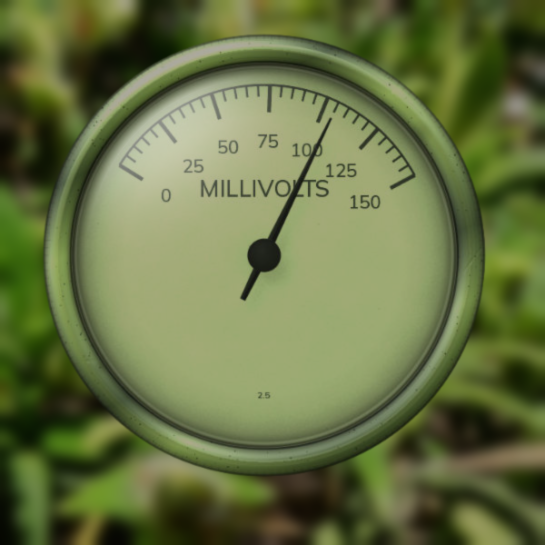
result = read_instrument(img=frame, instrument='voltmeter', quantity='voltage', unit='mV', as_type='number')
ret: 105 mV
